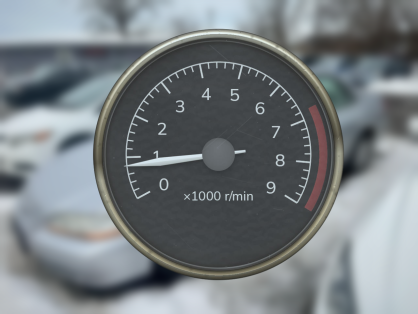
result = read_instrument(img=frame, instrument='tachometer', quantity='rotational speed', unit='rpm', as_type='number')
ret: 800 rpm
